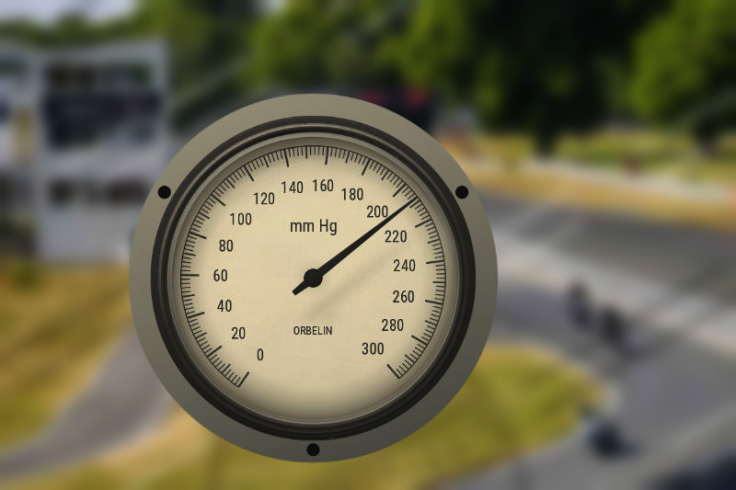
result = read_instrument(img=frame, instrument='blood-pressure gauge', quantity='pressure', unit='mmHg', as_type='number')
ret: 208 mmHg
